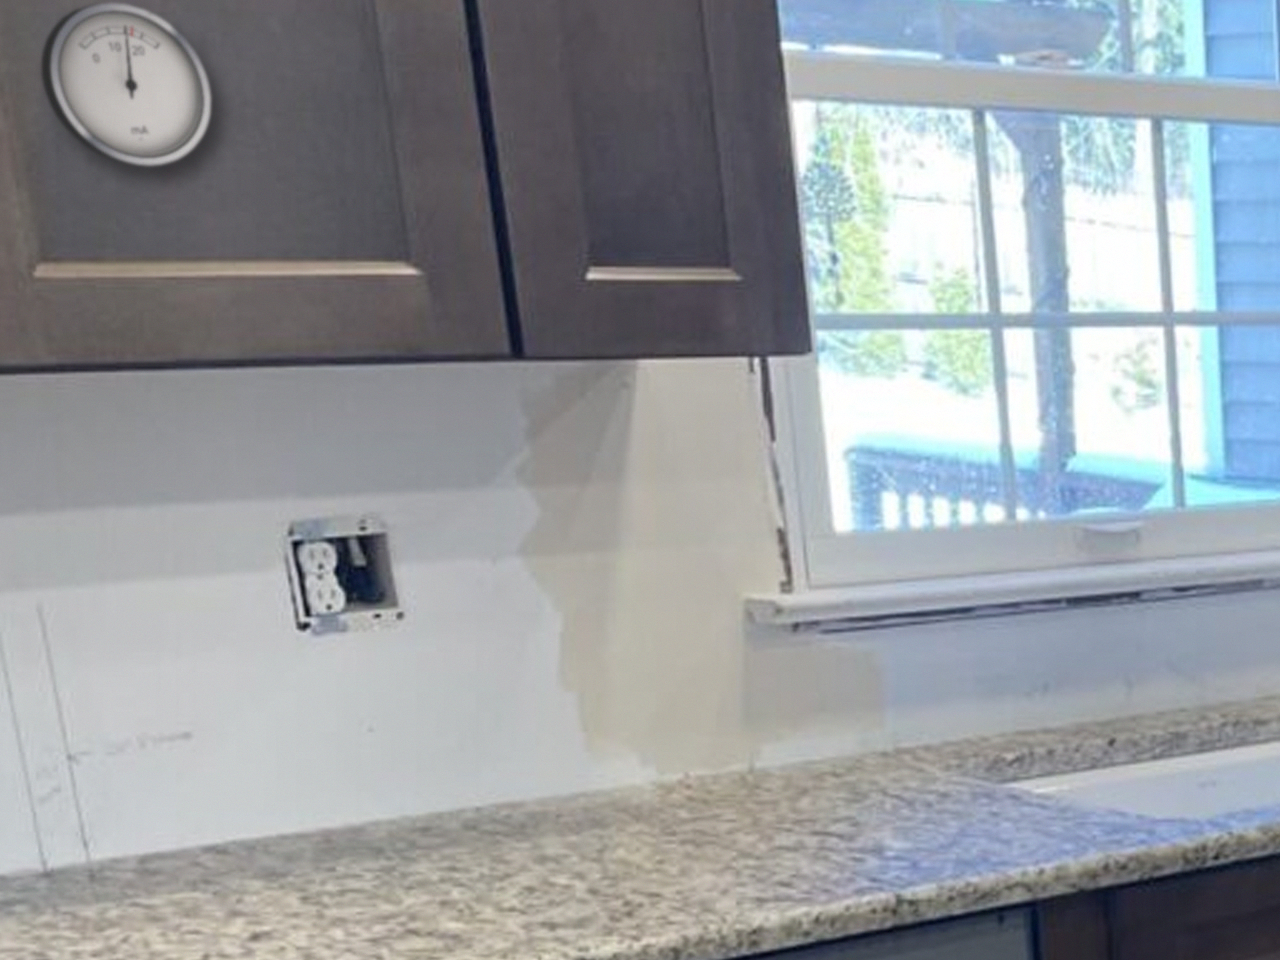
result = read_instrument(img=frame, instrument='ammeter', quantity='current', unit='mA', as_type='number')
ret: 15 mA
